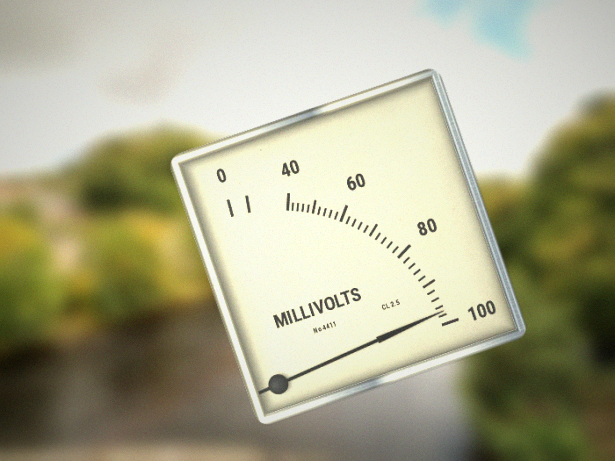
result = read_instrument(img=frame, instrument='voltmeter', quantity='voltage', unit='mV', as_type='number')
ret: 97 mV
